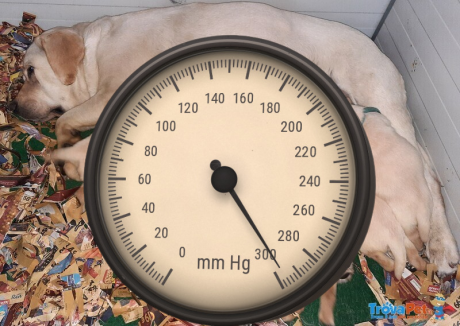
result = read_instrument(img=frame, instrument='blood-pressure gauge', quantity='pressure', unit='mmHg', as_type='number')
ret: 296 mmHg
